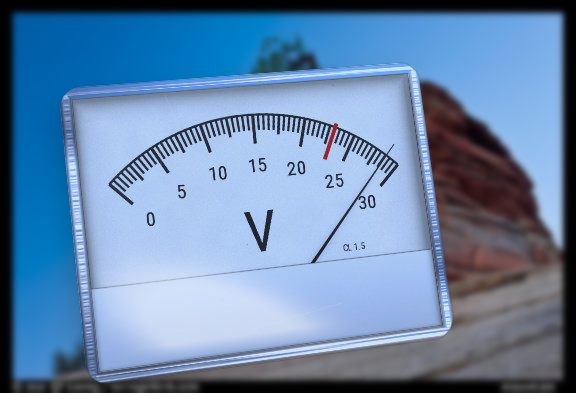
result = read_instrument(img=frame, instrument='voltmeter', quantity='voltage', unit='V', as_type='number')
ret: 28.5 V
